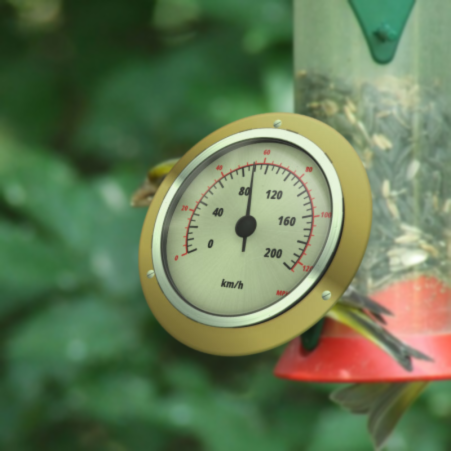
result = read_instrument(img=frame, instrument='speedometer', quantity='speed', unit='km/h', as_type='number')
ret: 90 km/h
